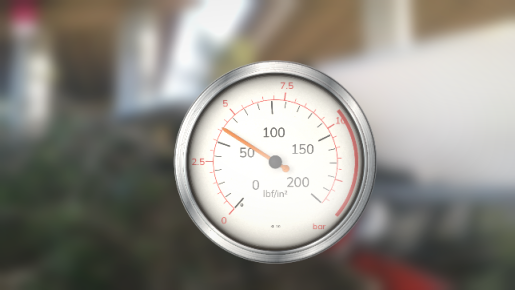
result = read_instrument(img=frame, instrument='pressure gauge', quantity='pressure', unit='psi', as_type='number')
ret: 60 psi
